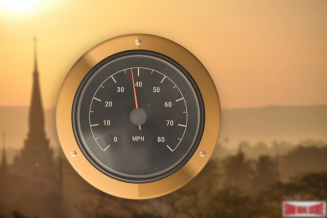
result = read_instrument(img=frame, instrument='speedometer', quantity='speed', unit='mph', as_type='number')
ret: 37.5 mph
